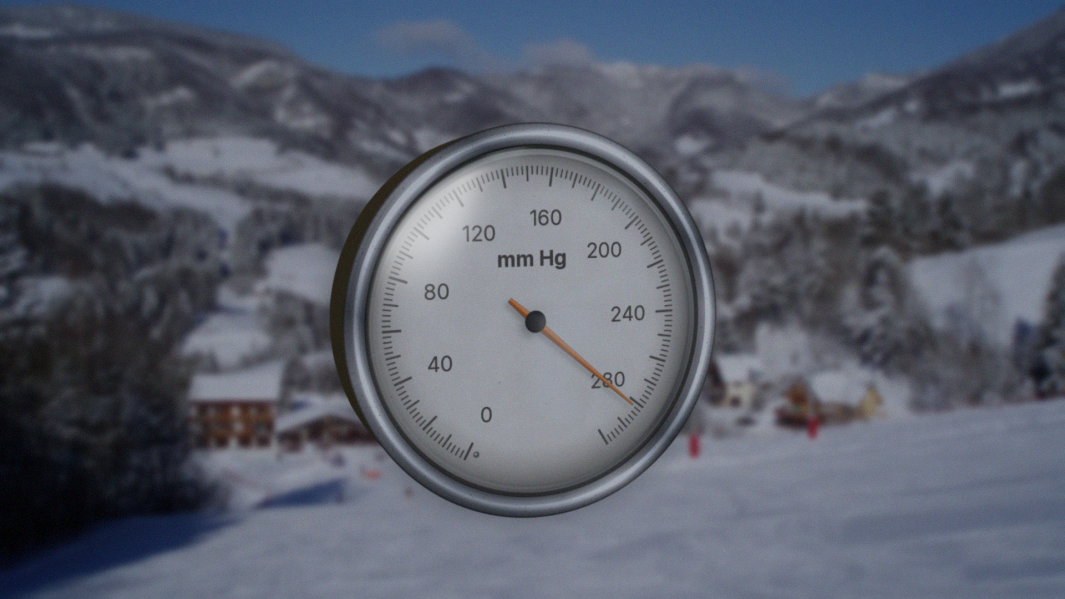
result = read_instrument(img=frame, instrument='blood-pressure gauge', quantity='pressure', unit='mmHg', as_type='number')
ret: 282 mmHg
